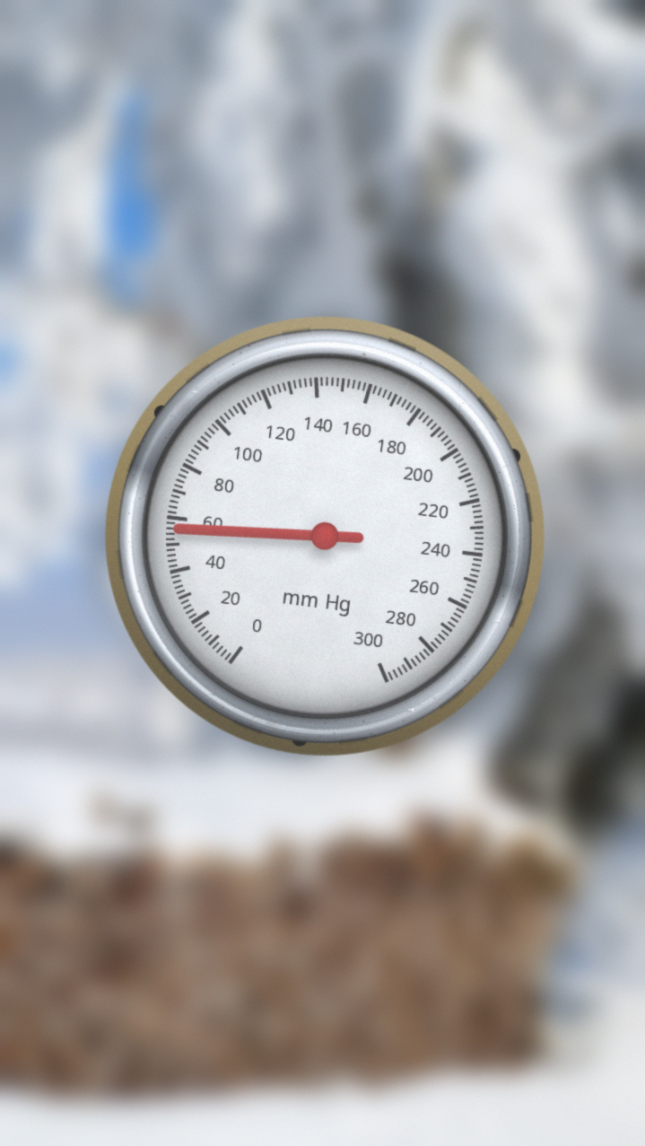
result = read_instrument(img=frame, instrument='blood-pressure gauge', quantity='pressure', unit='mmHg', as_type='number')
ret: 56 mmHg
